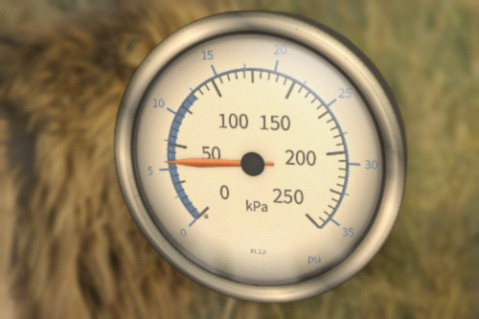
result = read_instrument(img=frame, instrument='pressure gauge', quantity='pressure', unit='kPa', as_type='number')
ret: 40 kPa
